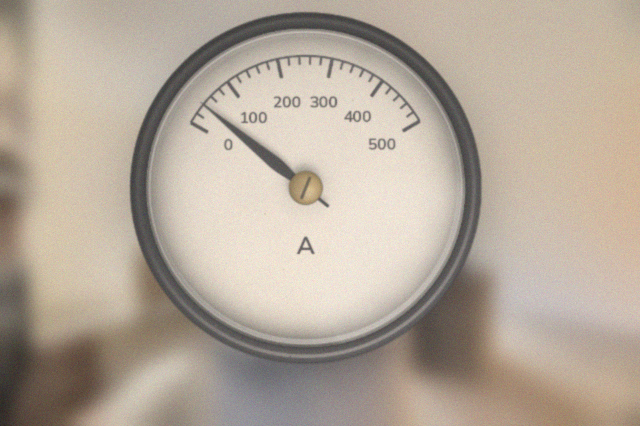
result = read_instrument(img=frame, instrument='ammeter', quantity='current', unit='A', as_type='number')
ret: 40 A
